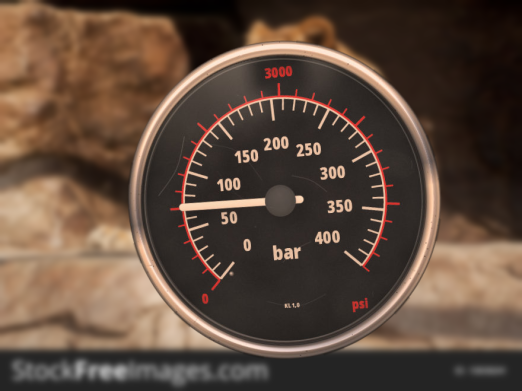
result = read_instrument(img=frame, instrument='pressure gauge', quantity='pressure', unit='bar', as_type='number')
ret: 70 bar
